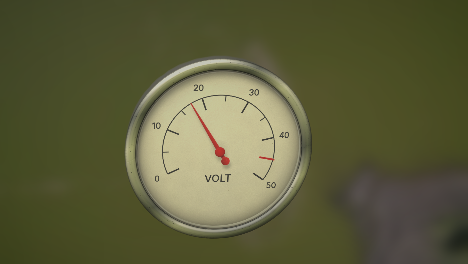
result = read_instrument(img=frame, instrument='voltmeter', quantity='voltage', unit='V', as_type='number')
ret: 17.5 V
